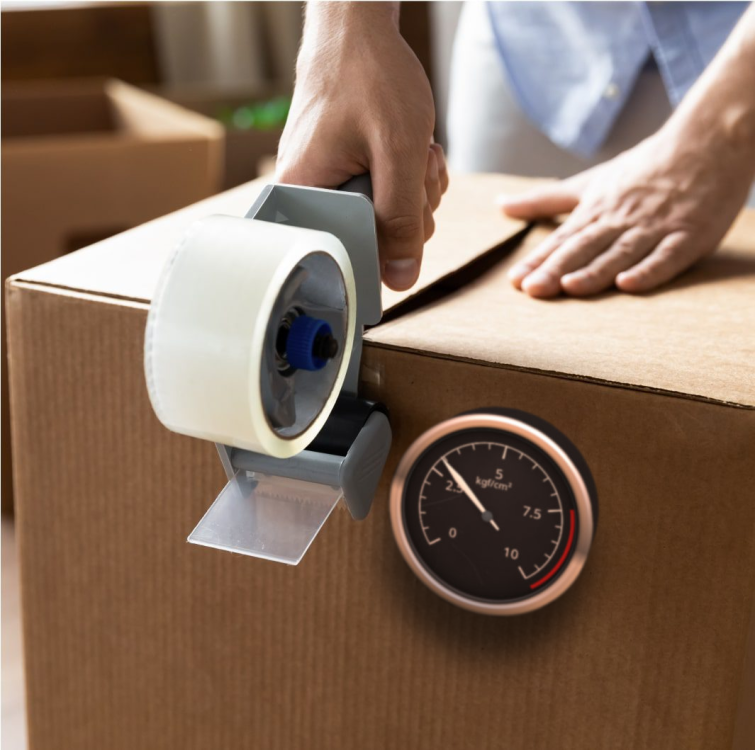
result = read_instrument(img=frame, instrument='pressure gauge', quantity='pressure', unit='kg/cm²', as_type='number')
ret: 3 kg/cm²
